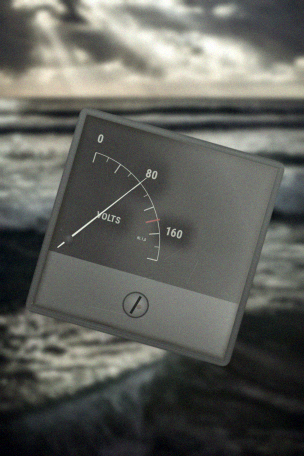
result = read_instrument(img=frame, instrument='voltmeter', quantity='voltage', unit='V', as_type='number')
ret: 80 V
